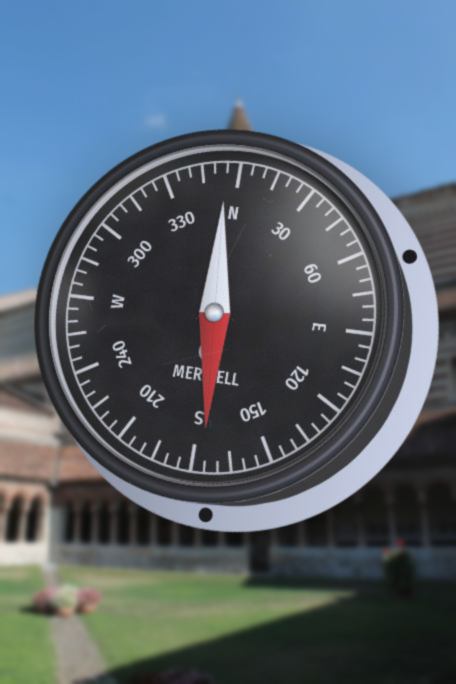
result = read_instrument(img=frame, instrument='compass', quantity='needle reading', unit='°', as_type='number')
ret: 175 °
